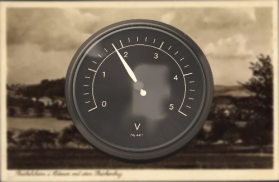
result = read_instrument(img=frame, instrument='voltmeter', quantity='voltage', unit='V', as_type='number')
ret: 1.8 V
